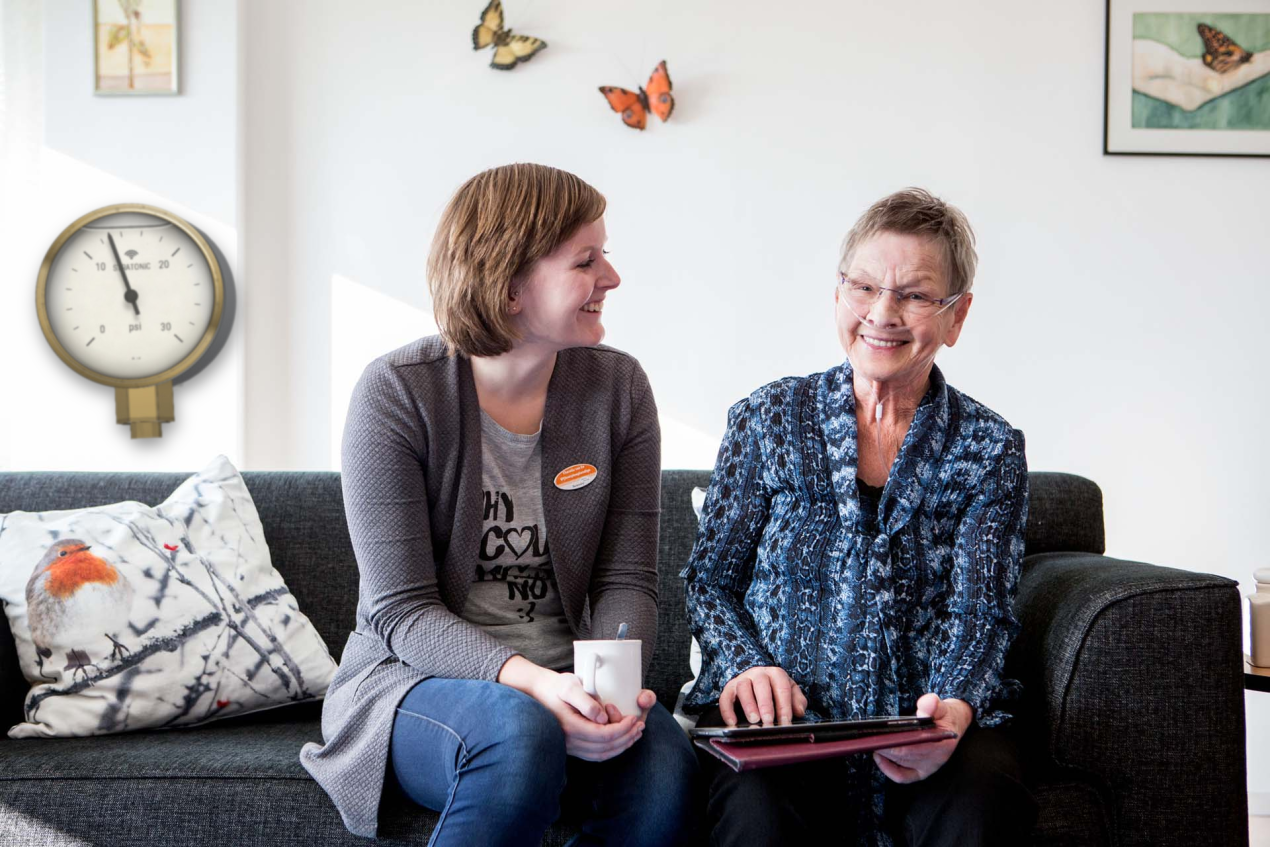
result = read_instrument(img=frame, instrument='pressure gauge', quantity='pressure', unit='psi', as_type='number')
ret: 13 psi
